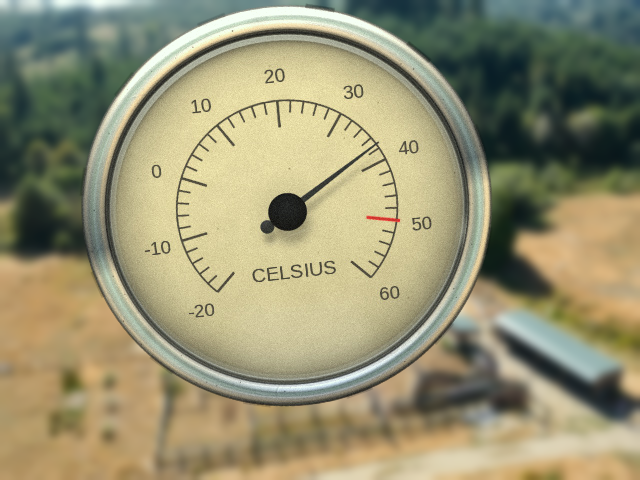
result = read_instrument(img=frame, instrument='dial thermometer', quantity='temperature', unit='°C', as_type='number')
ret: 37 °C
